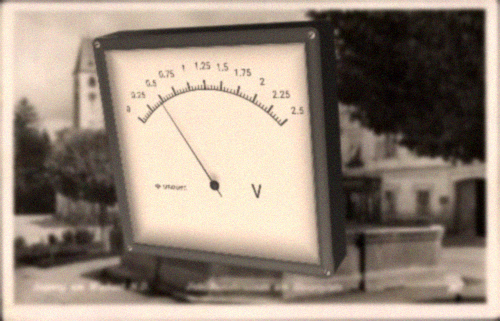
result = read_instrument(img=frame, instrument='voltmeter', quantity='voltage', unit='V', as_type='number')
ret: 0.5 V
